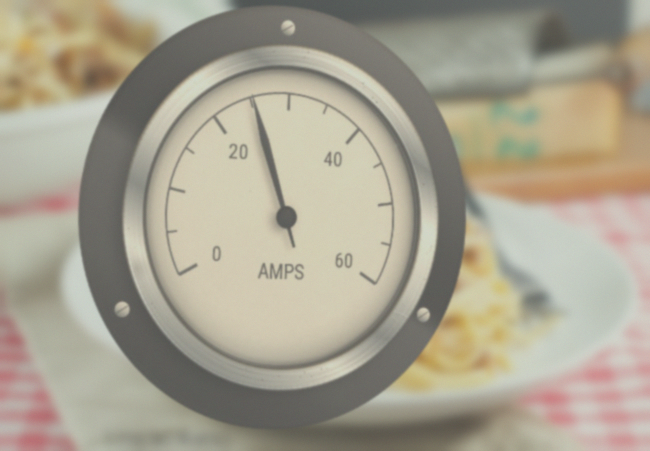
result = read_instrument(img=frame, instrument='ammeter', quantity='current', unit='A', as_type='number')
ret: 25 A
